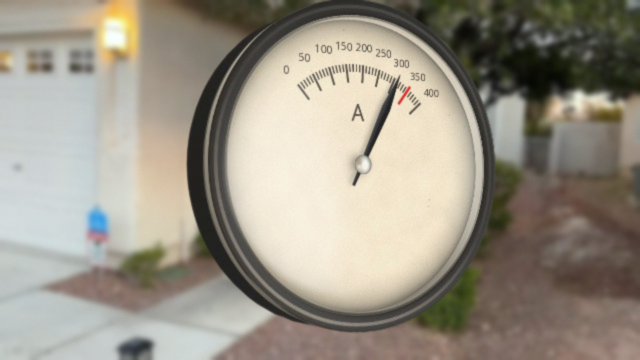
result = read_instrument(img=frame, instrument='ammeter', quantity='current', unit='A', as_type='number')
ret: 300 A
